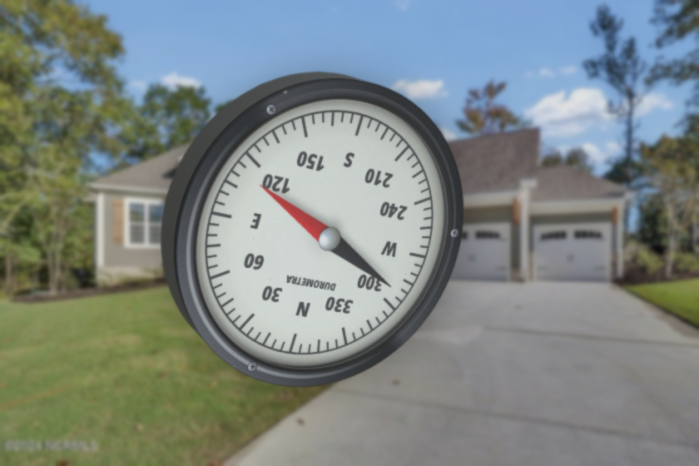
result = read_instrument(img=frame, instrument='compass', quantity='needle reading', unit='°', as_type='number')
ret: 112.5 °
